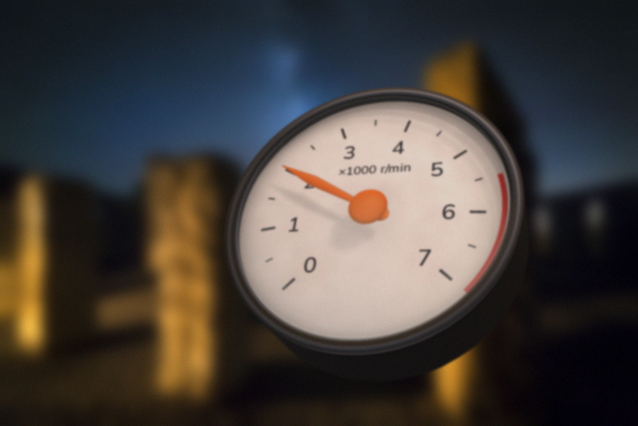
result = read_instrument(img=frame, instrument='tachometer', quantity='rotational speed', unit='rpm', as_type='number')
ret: 2000 rpm
